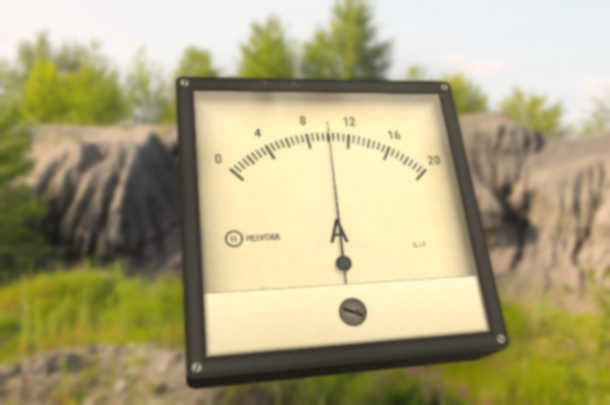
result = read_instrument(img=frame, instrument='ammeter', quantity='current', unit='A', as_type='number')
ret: 10 A
